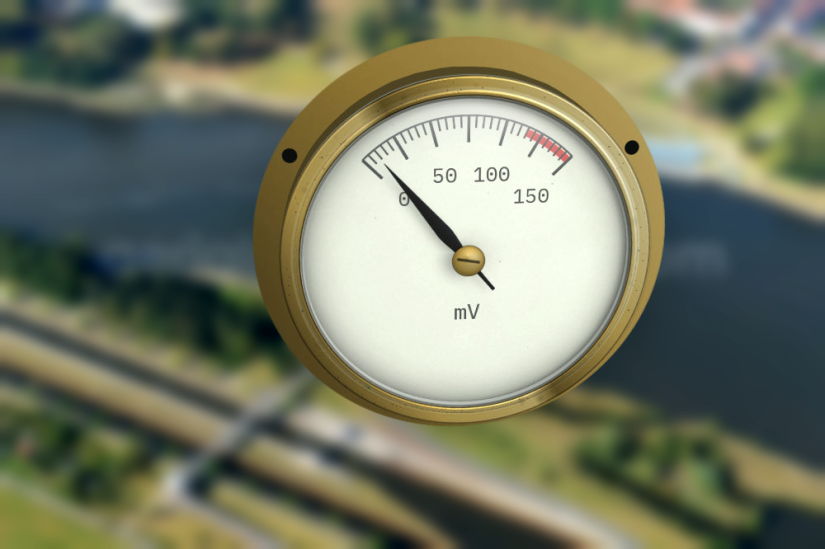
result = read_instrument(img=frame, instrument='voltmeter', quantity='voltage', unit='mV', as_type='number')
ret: 10 mV
